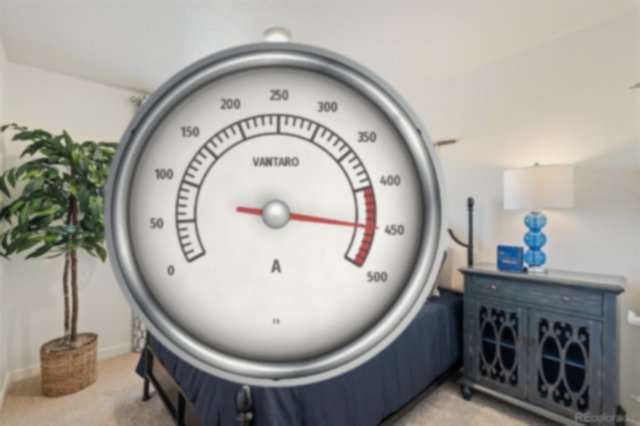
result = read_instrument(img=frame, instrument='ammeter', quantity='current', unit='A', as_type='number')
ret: 450 A
